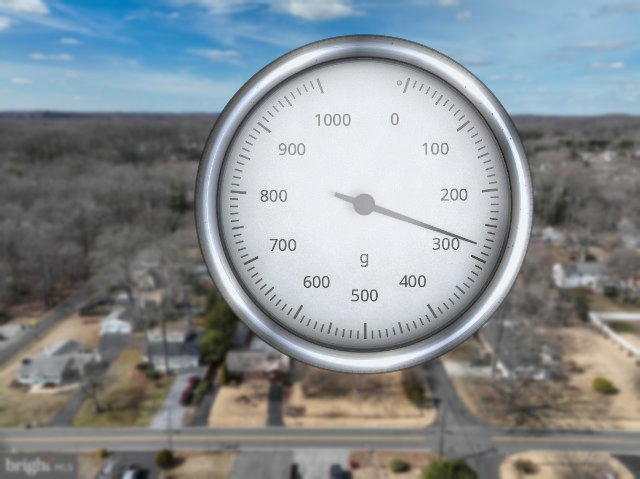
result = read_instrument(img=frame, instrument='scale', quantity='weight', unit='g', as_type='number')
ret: 280 g
